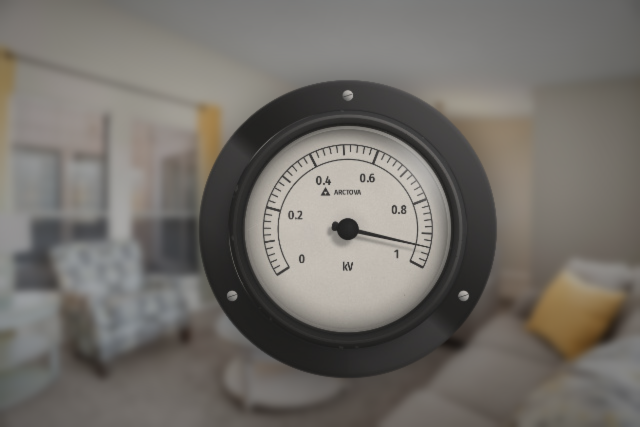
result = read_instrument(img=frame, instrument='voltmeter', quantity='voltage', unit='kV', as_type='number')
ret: 0.94 kV
